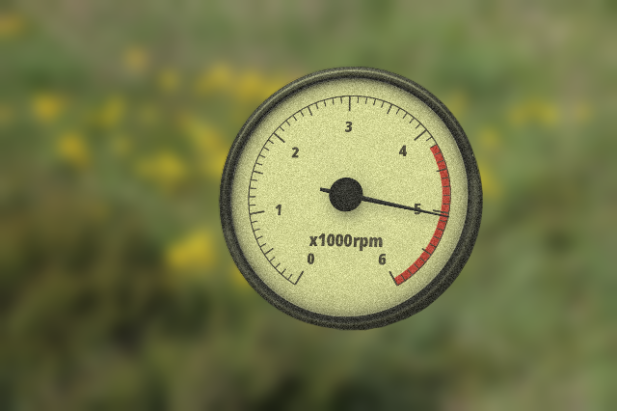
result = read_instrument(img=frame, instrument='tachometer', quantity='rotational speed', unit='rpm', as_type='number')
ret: 5050 rpm
